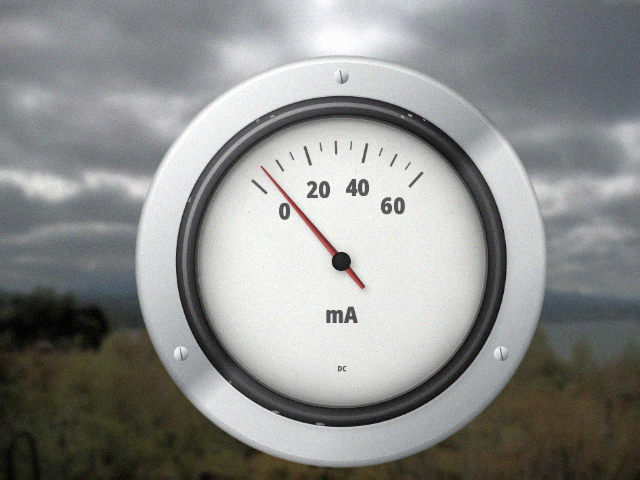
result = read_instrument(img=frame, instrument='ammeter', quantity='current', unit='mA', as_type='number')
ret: 5 mA
